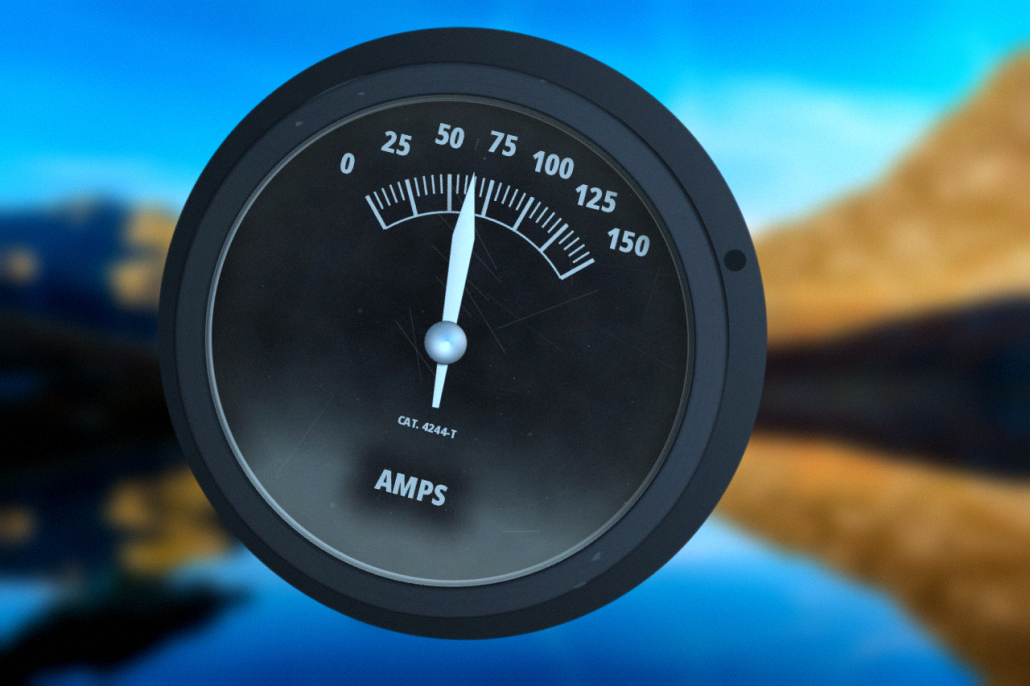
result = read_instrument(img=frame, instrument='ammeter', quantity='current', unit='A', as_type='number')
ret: 65 A
